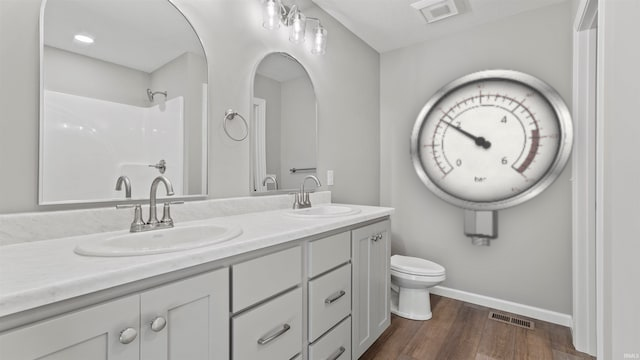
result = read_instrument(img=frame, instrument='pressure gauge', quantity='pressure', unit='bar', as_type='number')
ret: 1.8 bar
